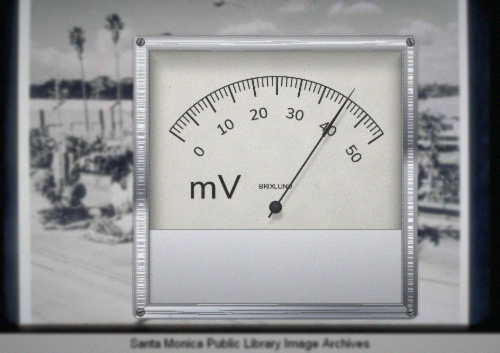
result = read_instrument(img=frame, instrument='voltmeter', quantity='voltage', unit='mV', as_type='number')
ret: 40 mV
